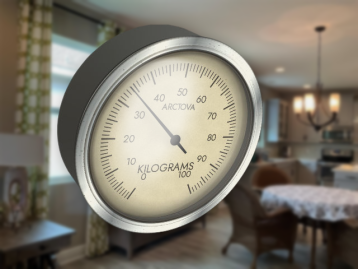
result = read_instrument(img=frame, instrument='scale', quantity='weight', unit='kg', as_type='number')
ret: 34 kg
